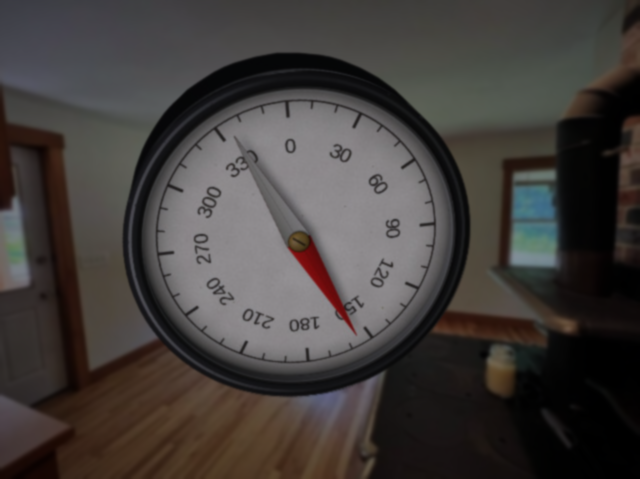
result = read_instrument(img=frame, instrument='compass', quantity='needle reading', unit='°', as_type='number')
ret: 155 °
